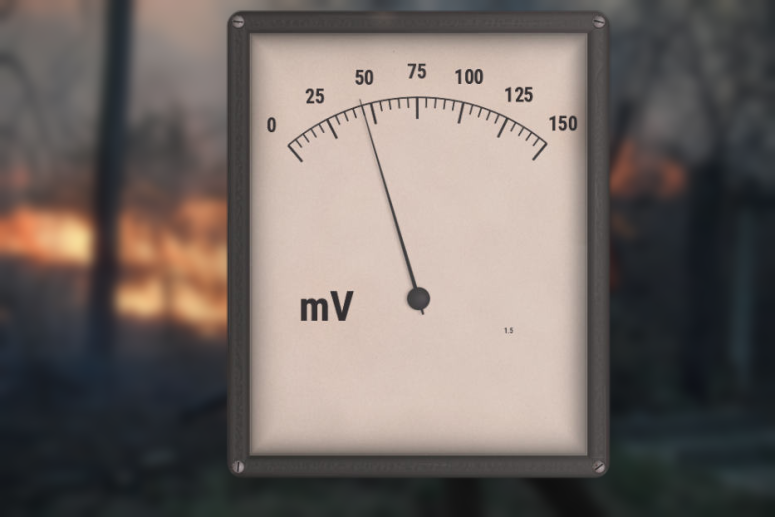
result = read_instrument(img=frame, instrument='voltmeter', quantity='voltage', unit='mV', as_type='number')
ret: 45 mV
